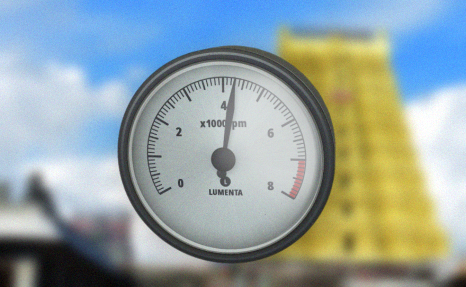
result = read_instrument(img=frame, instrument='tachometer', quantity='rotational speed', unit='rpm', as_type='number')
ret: 4300 rpm
